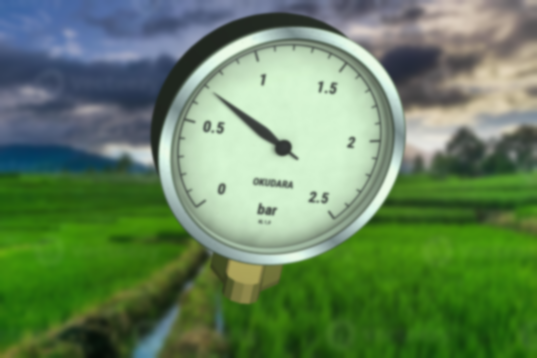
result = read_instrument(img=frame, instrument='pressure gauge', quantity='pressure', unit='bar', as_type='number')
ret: 0.7 bar
